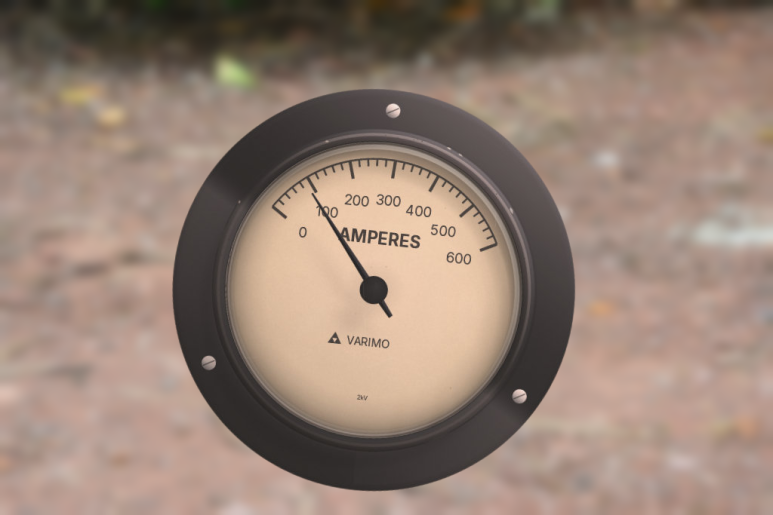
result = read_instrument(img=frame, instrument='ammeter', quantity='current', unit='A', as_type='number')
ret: 90 A
